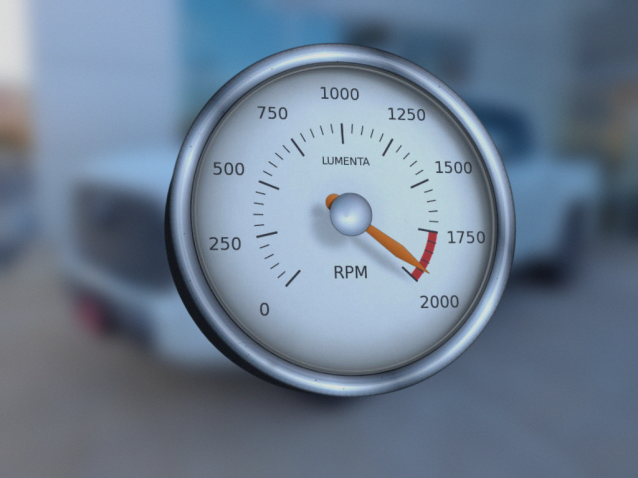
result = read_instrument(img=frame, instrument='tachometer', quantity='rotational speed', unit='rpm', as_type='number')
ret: 1950 rpm
